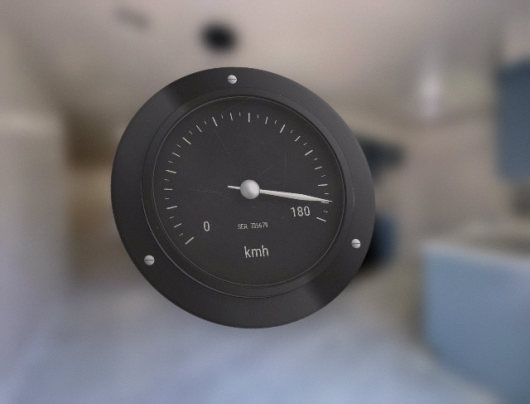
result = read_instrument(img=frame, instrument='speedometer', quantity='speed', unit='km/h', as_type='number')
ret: 170 km/h
